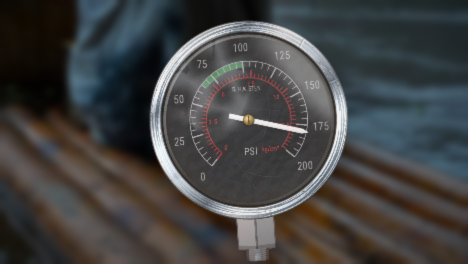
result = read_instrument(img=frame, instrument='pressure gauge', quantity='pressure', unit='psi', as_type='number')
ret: 180 psi
